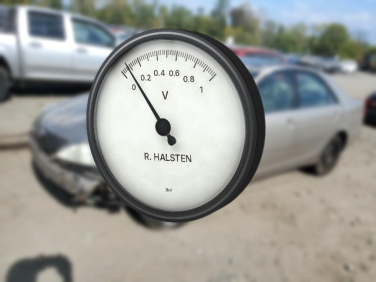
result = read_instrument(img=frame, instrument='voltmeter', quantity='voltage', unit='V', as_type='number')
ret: 0.1 V
